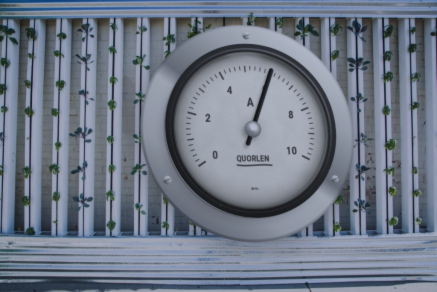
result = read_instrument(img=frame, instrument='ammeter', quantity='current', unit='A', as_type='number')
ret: 6 A
